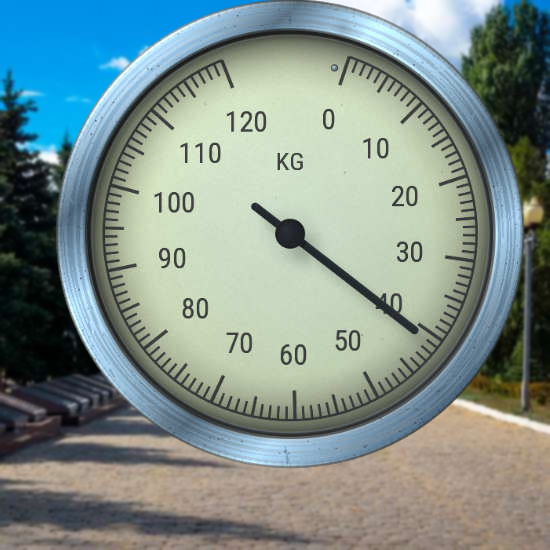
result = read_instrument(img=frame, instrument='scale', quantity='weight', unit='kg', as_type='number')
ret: 41 kg
